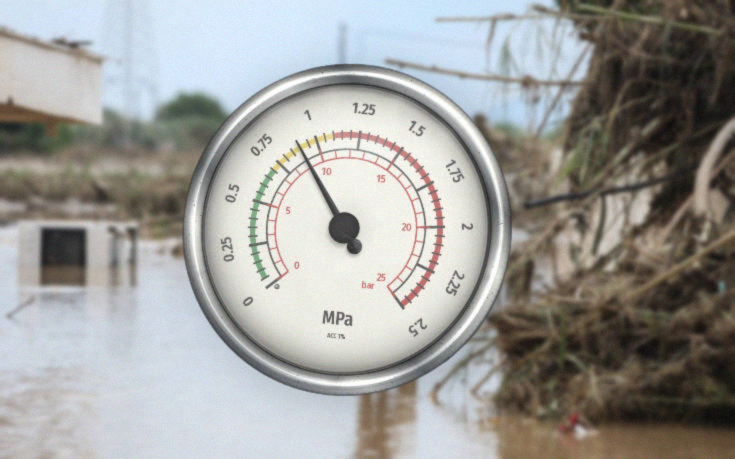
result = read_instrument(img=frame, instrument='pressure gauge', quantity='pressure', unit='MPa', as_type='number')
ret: 0.9 MPa
